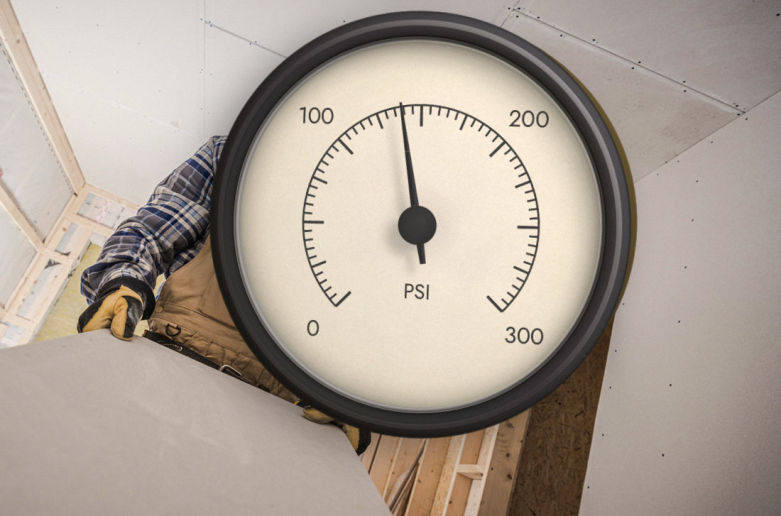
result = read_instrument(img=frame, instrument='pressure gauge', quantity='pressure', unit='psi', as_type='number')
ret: 140 psi
